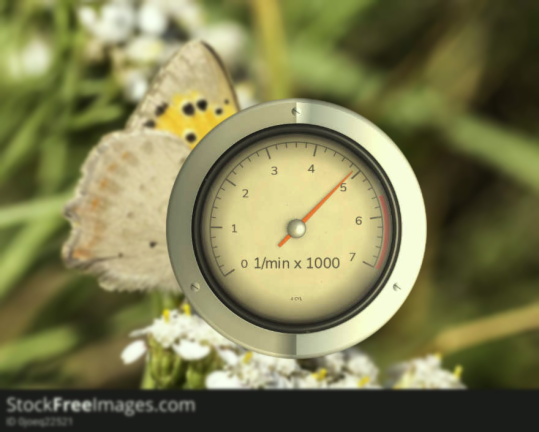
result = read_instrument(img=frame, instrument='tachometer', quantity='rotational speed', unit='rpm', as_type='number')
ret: 4900 rpm
